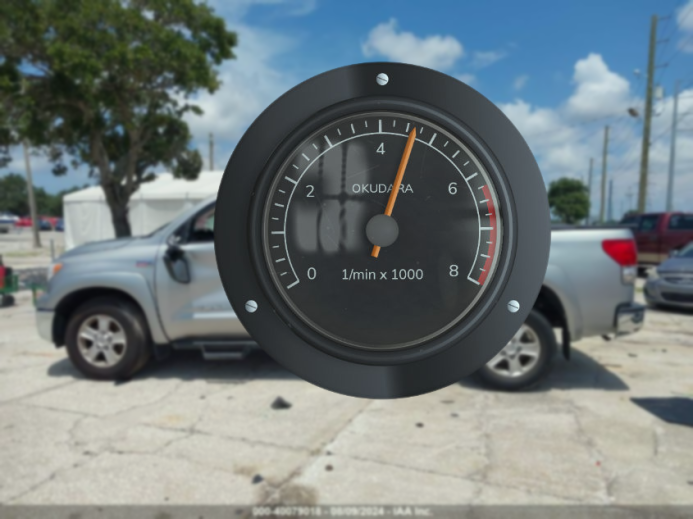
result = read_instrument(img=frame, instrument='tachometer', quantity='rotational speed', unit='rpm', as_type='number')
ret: 4625 rpm
